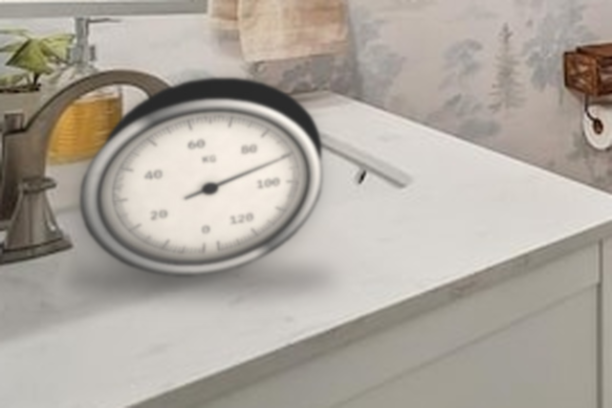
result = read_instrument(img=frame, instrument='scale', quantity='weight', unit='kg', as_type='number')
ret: 90 kg
